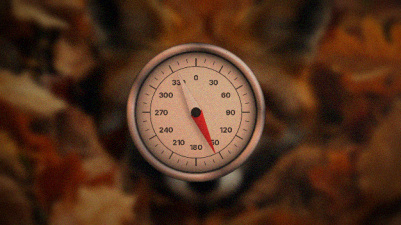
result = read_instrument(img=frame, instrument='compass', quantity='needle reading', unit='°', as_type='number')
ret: 155 °
